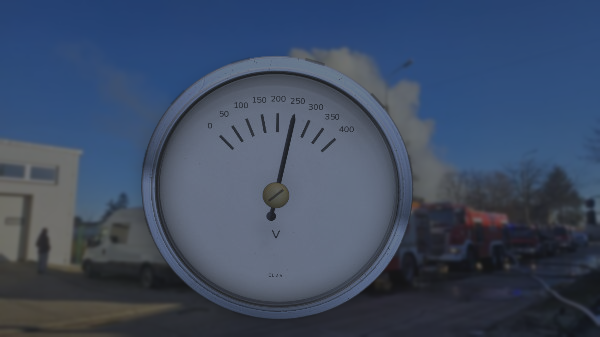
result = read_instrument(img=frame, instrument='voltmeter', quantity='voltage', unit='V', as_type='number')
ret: 250 V
